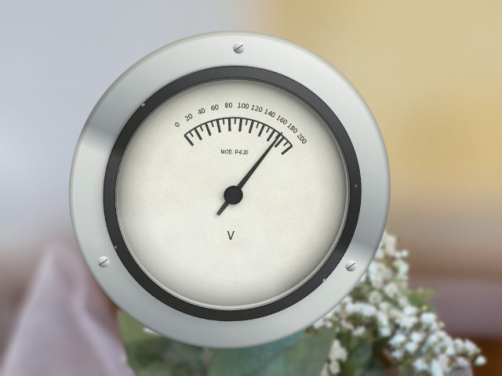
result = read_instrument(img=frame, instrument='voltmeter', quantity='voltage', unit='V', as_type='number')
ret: 170 V
